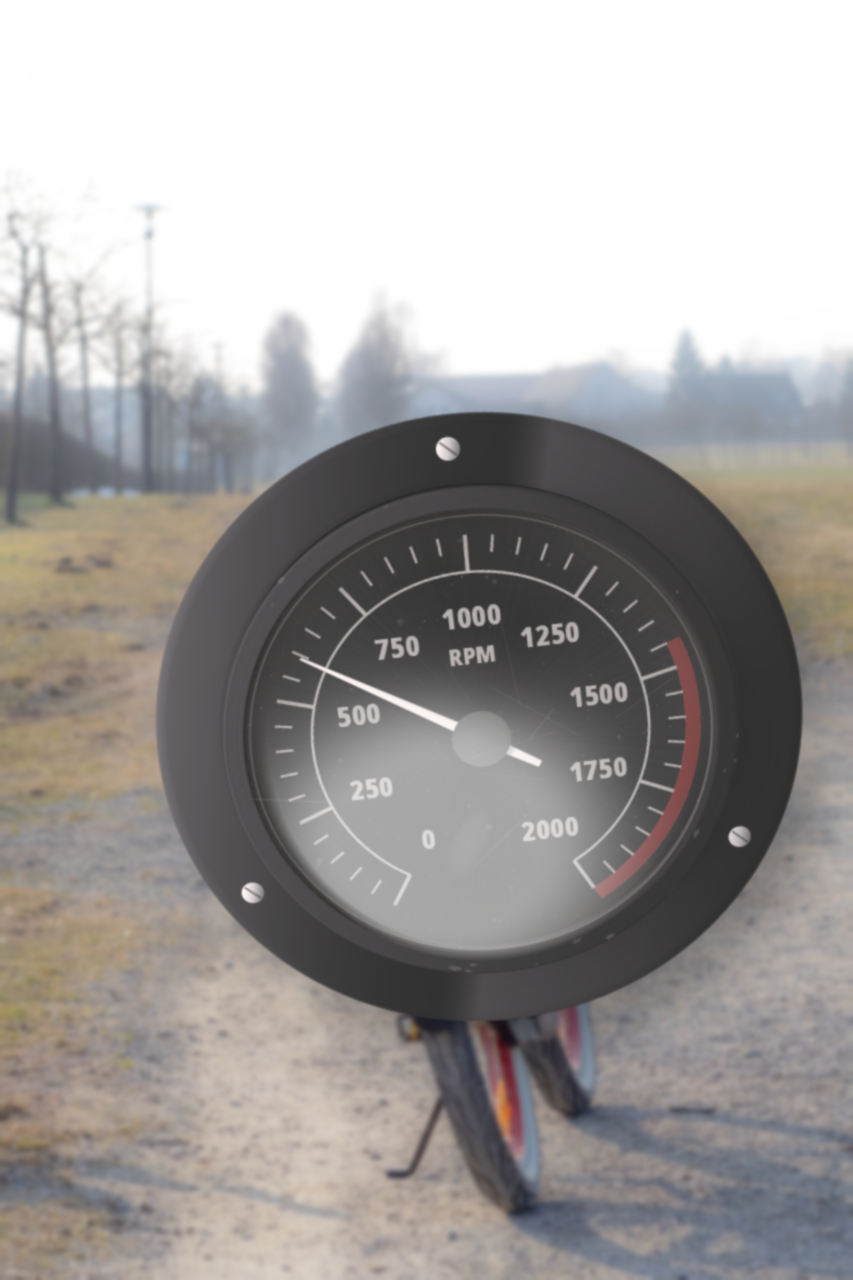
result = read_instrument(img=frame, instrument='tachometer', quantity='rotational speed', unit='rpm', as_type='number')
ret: 600 rpm
